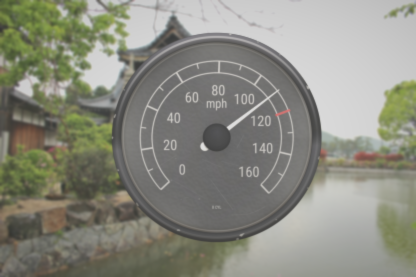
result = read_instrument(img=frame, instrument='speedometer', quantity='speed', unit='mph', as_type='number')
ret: 110 mph
